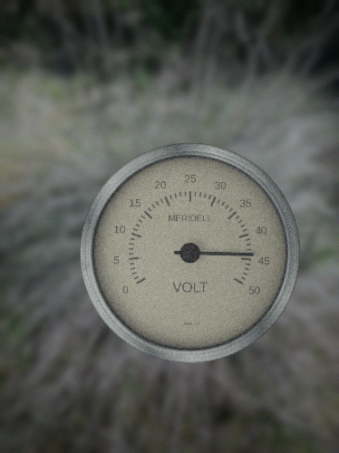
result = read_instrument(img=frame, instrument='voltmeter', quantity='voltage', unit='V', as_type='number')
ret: 44 V
